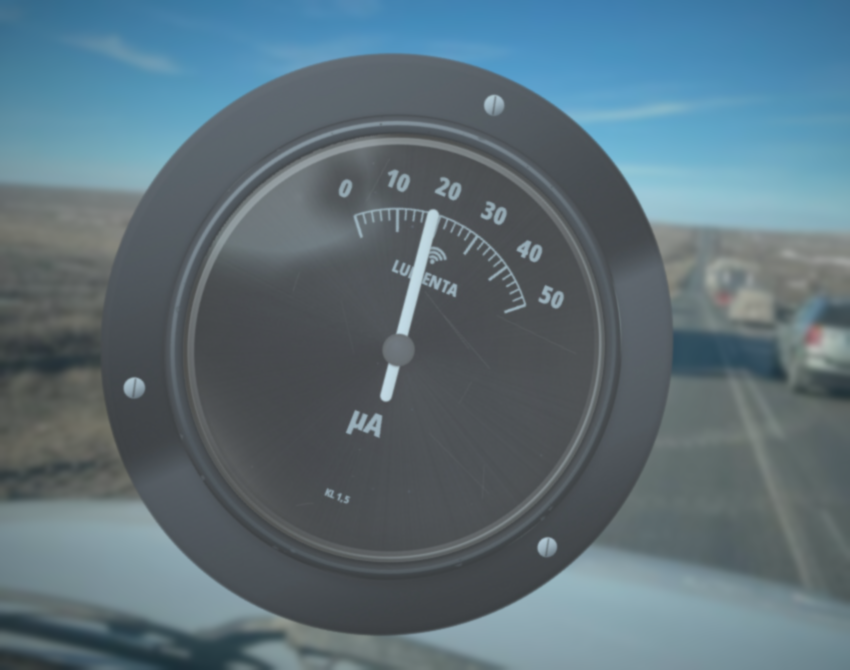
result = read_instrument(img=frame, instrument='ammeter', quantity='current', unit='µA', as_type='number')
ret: 18 µA
